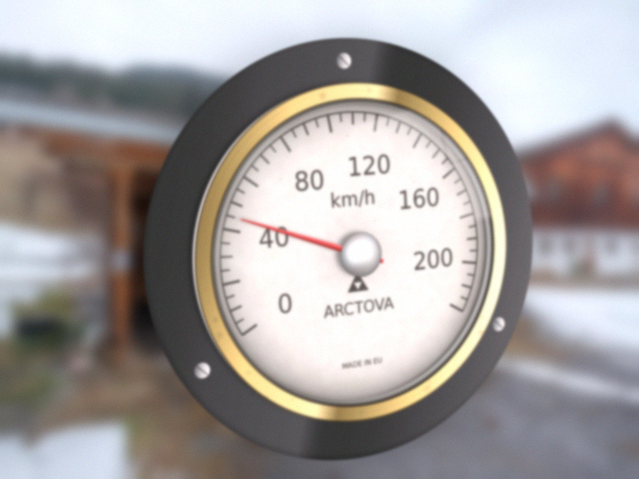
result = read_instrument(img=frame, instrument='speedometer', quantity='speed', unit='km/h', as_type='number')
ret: 45 km/h
